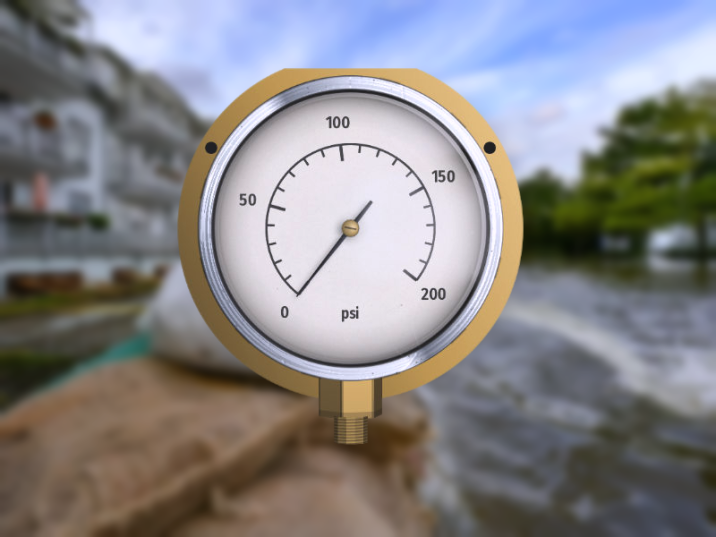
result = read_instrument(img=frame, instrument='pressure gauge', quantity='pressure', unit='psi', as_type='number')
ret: 0 psi
